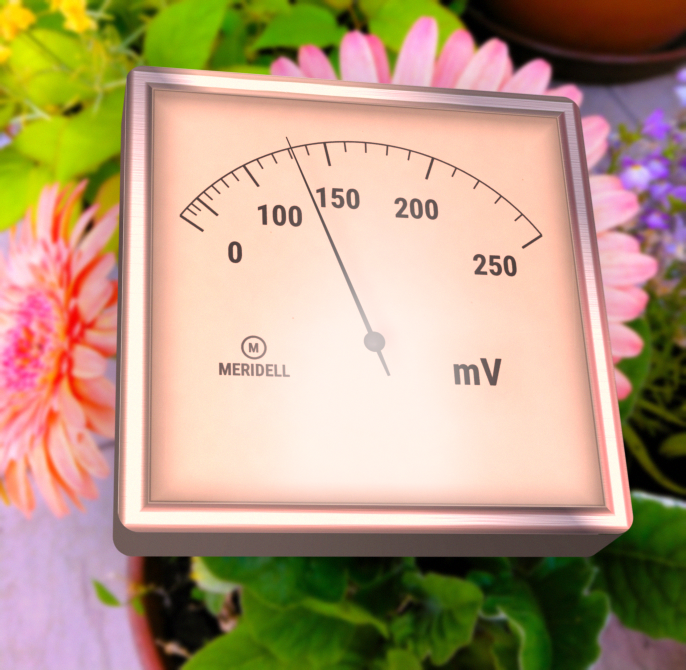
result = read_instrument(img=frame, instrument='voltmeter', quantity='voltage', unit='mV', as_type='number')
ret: 130 mV
